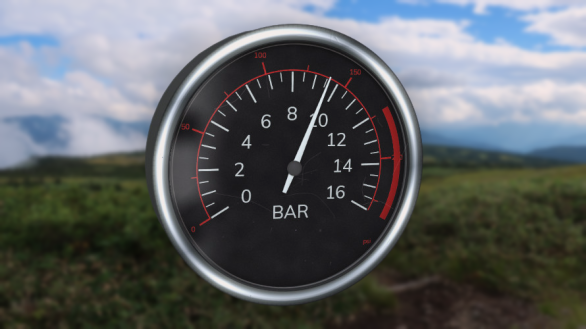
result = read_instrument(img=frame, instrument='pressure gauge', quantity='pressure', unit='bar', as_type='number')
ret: 9.5 bar
